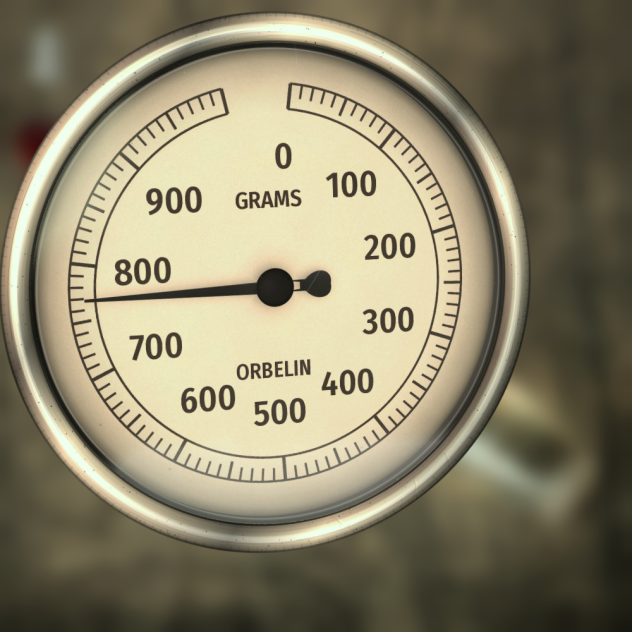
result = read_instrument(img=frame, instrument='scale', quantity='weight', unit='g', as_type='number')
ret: 770 g
